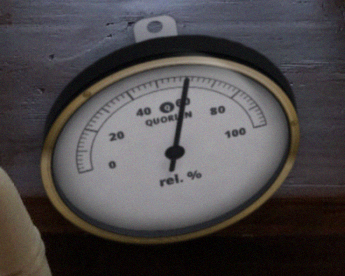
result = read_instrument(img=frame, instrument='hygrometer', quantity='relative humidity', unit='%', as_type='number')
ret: 60 %
